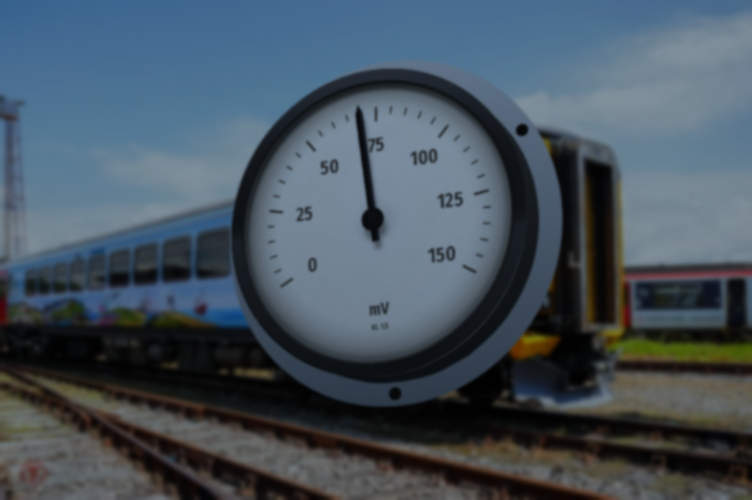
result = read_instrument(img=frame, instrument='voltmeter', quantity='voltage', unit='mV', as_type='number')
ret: 70 mV
